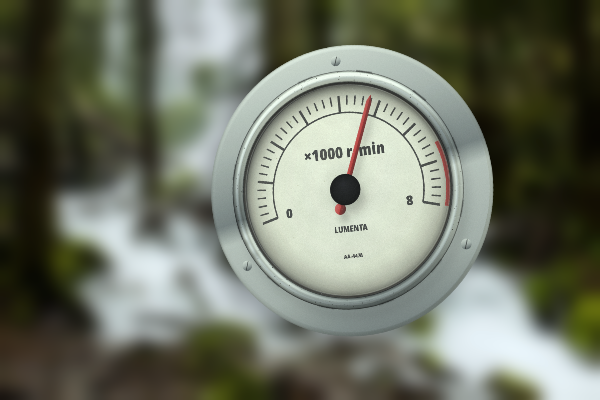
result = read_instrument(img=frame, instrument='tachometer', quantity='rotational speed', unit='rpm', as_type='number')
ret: 4800 rpm
